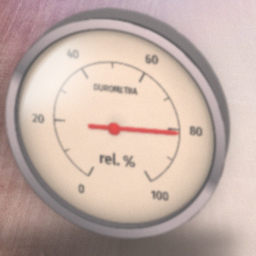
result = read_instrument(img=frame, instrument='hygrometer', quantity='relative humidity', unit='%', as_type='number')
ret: 80 %
